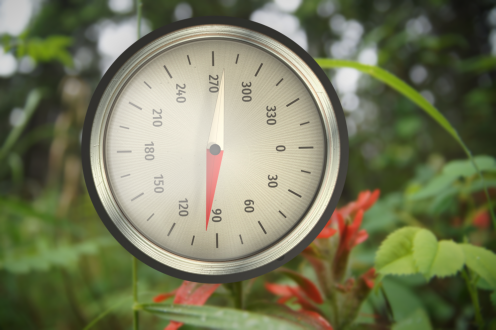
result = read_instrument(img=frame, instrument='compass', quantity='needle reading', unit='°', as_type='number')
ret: 97.5 °
